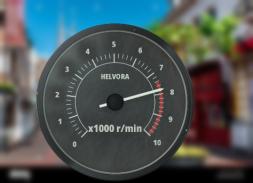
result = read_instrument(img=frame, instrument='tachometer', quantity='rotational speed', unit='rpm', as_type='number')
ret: 7800 rpm
